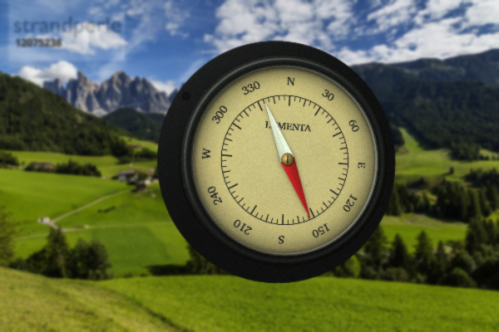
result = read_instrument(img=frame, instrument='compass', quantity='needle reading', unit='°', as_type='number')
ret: 155 °
